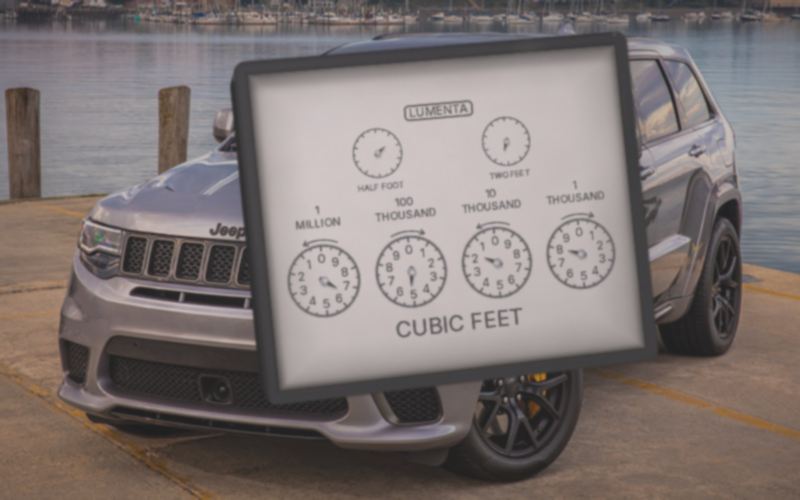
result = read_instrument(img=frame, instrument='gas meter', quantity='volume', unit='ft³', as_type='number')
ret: 651800 ft³
